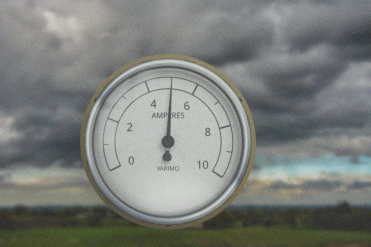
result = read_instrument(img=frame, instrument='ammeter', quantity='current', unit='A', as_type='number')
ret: 5 A
